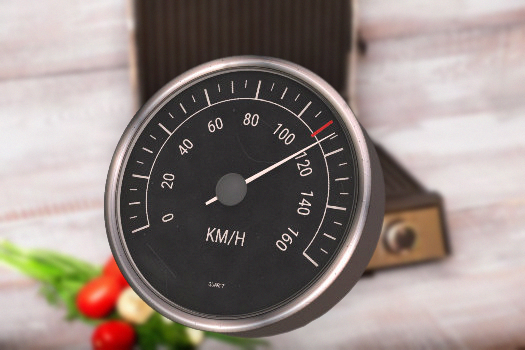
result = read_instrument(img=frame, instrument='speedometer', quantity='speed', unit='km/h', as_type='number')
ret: 115 km/h
